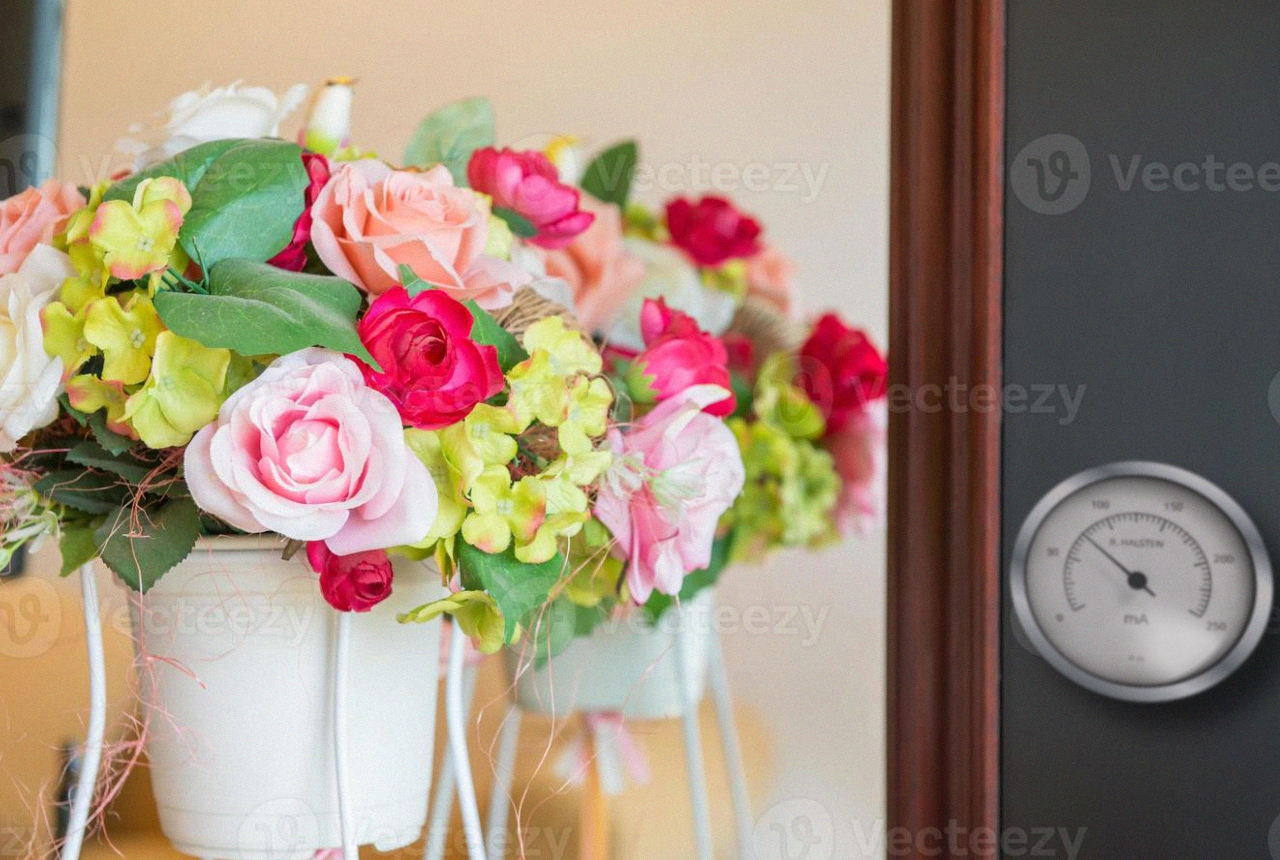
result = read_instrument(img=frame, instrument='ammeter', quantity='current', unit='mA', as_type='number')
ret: 75 mA
